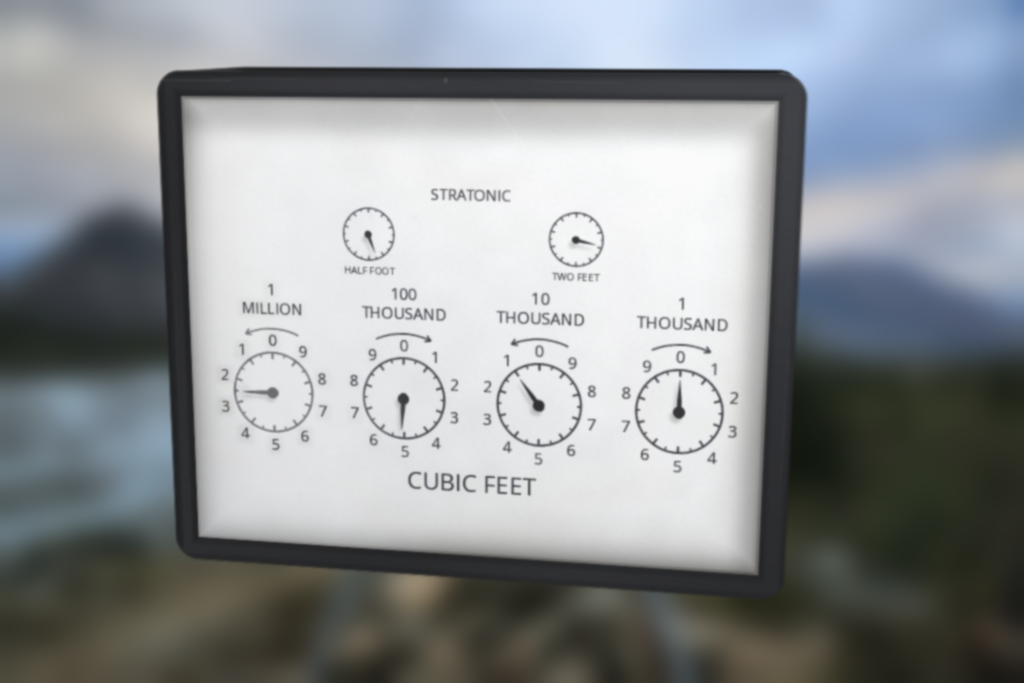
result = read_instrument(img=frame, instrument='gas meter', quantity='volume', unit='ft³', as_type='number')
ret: 251000 ft³
